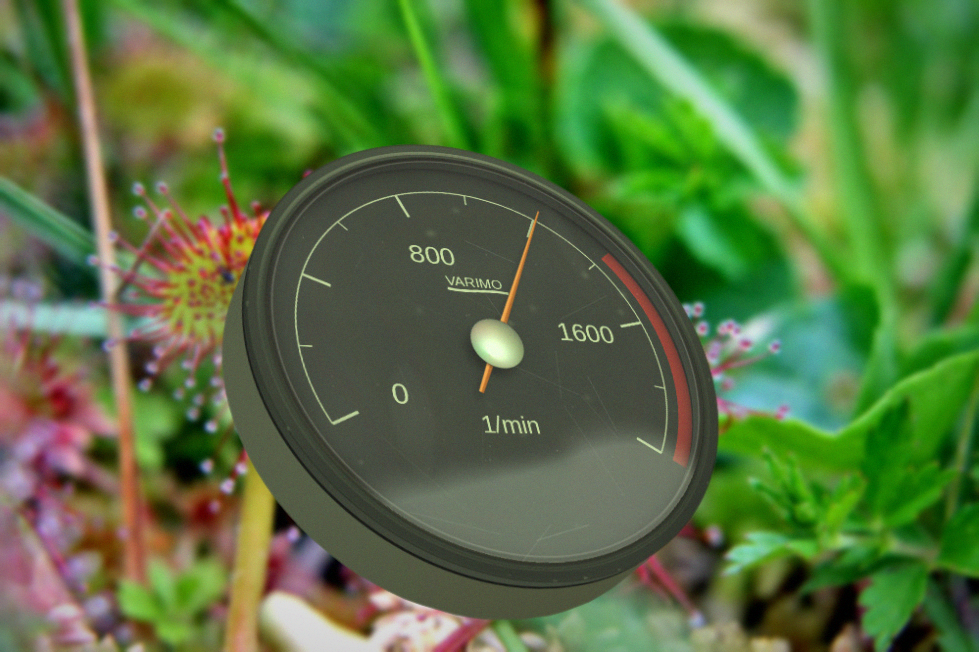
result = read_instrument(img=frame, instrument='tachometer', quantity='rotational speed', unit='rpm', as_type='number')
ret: 1200 rpm
